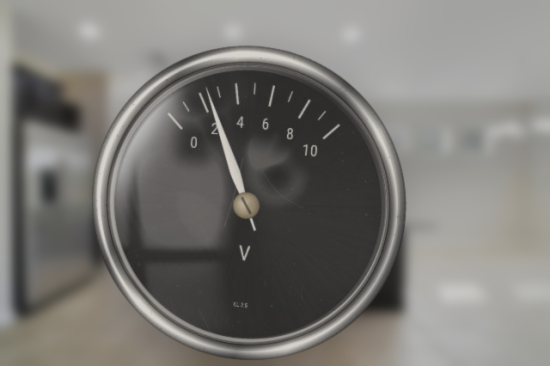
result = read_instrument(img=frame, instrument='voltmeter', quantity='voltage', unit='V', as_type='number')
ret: 2.5 V
